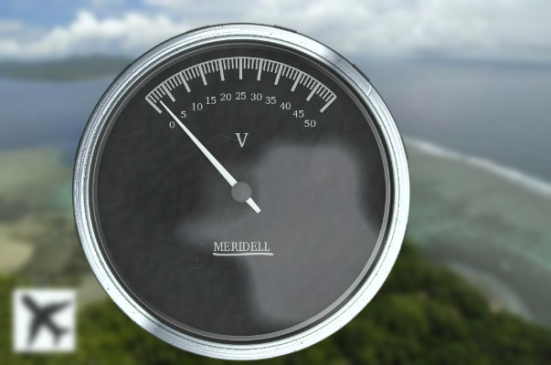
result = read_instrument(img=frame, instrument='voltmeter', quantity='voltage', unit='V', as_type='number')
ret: 2 V
